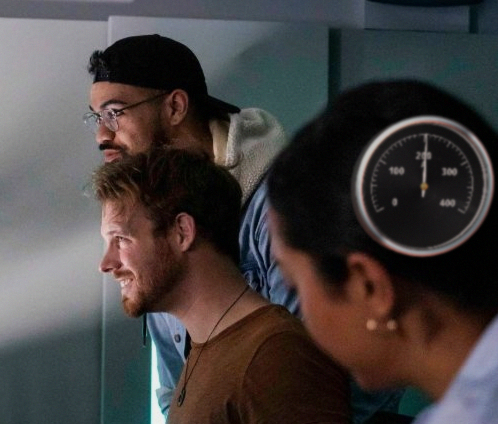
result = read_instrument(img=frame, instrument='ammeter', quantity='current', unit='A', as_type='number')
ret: 200 A
